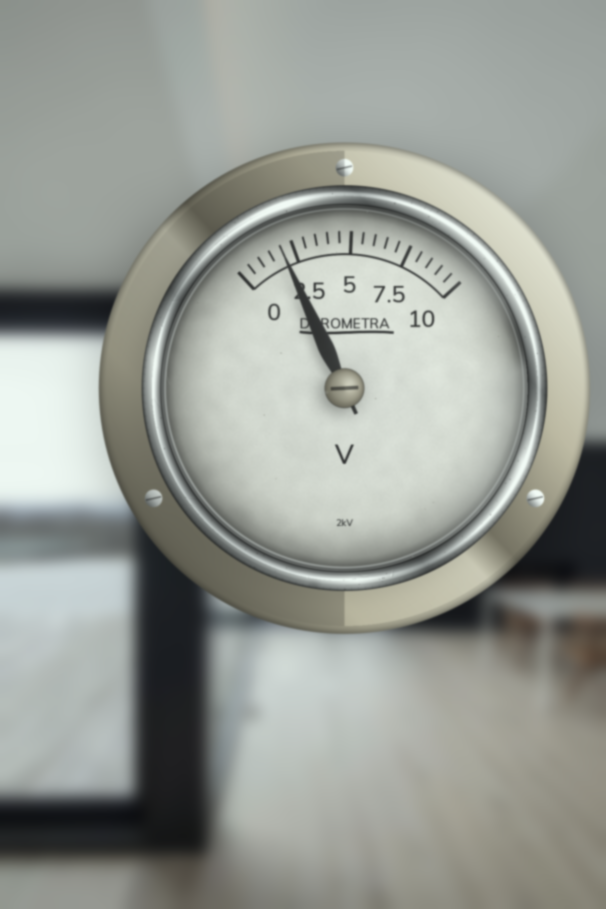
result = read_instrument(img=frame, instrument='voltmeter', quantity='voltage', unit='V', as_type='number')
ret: 2 V
